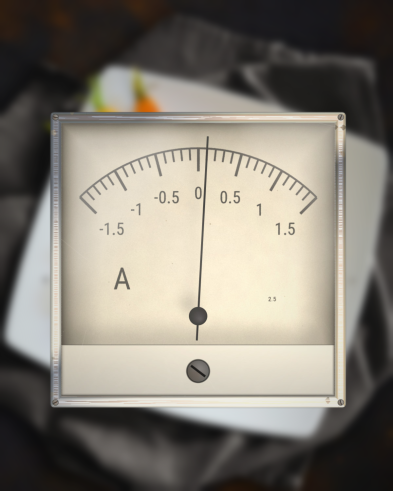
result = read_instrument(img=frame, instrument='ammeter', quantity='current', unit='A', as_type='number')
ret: 0.1 A
